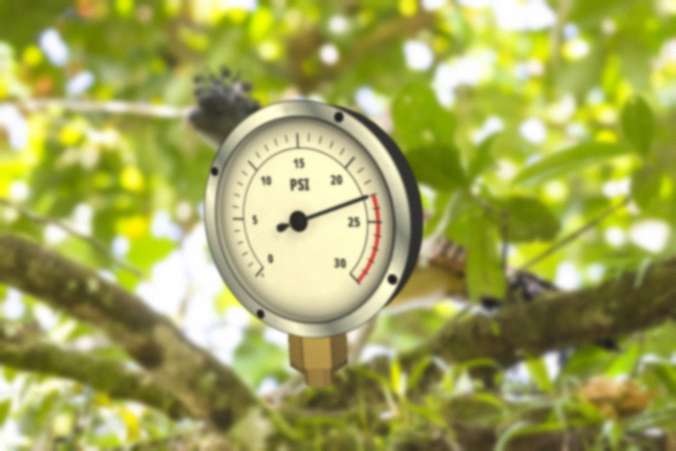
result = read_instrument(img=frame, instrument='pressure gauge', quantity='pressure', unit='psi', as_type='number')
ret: 23 psi
